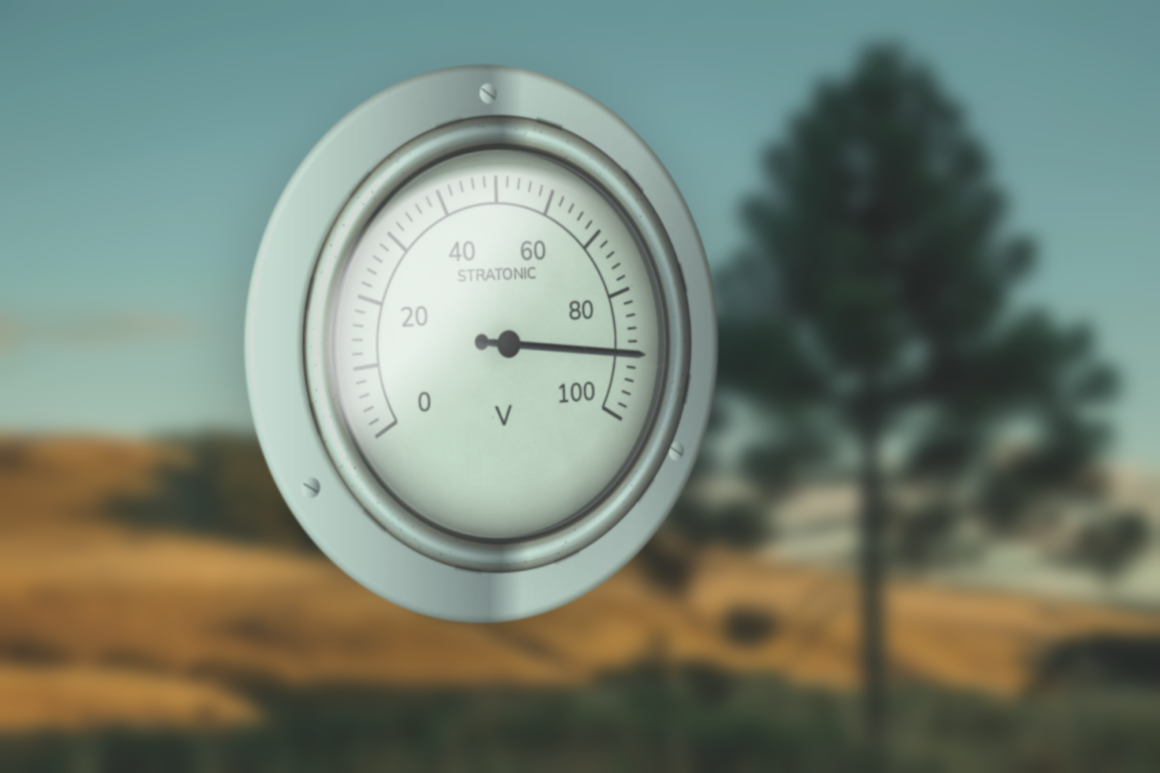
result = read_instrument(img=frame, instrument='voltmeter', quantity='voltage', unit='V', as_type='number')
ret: 90 V
